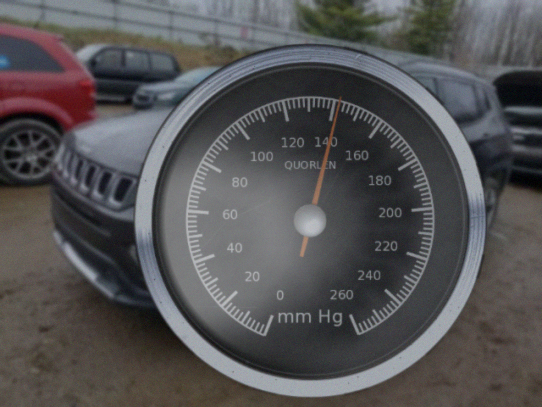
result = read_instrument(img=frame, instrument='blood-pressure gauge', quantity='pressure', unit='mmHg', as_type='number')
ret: 142 mmHg
